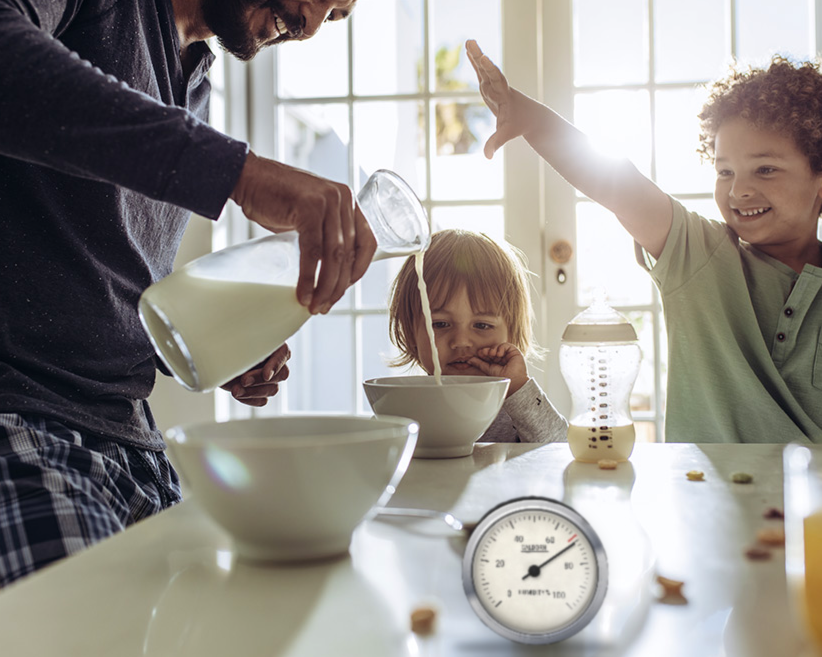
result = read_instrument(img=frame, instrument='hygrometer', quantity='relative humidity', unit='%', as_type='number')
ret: 70 %
